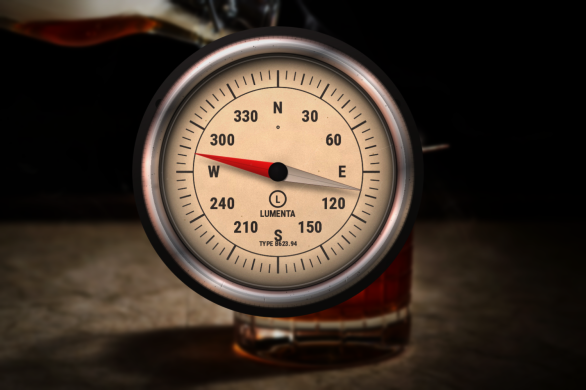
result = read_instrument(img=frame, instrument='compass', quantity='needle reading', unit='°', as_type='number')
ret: 282.5 °
